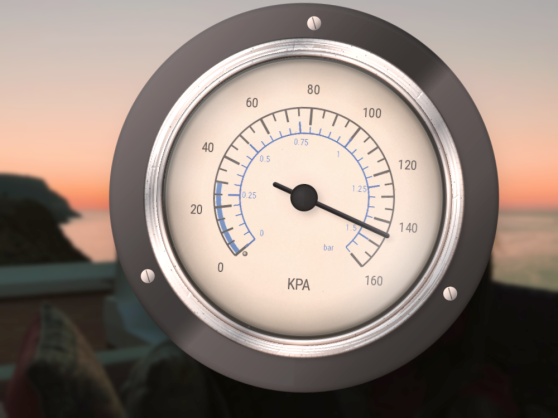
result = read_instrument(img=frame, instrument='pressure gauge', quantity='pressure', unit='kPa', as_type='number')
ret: 145 kPa
